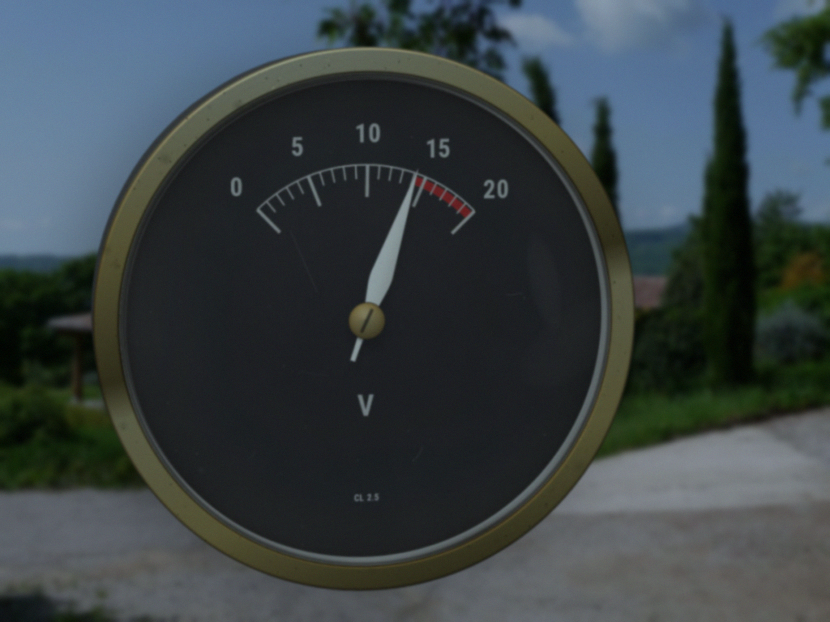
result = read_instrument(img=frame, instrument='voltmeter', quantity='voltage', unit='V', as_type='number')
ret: 14 V
